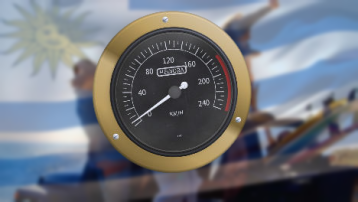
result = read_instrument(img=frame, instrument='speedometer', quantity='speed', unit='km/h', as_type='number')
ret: 5 km/h
